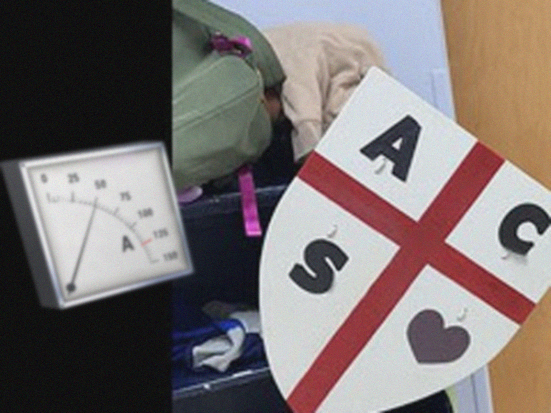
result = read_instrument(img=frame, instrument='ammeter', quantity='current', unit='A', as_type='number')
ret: 50 A
